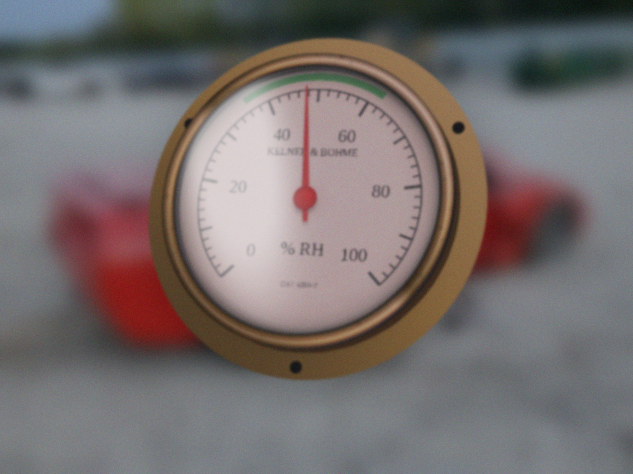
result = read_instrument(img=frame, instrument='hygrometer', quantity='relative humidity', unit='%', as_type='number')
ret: 48 %
